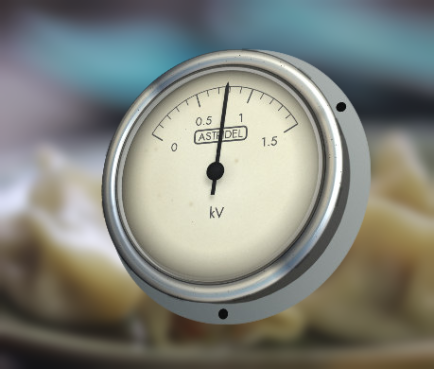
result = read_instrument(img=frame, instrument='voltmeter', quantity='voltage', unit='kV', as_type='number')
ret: 0.8 kV
